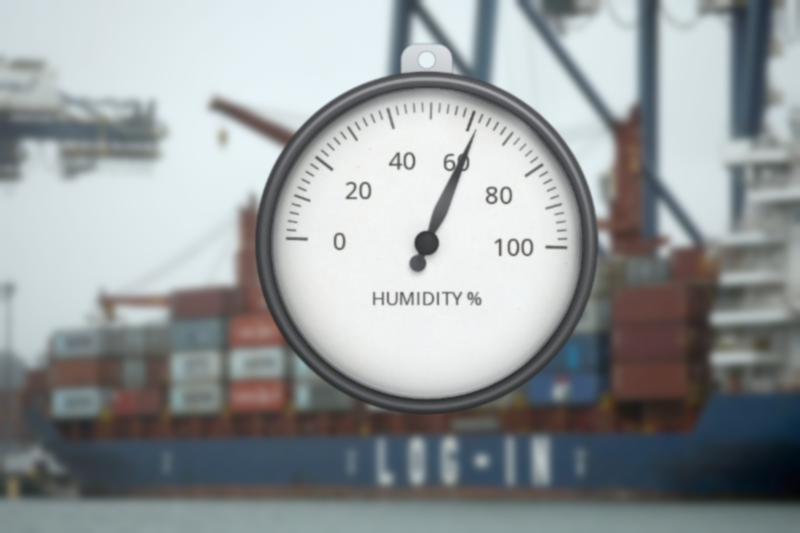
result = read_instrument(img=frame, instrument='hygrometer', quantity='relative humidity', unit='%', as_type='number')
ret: 62 %
